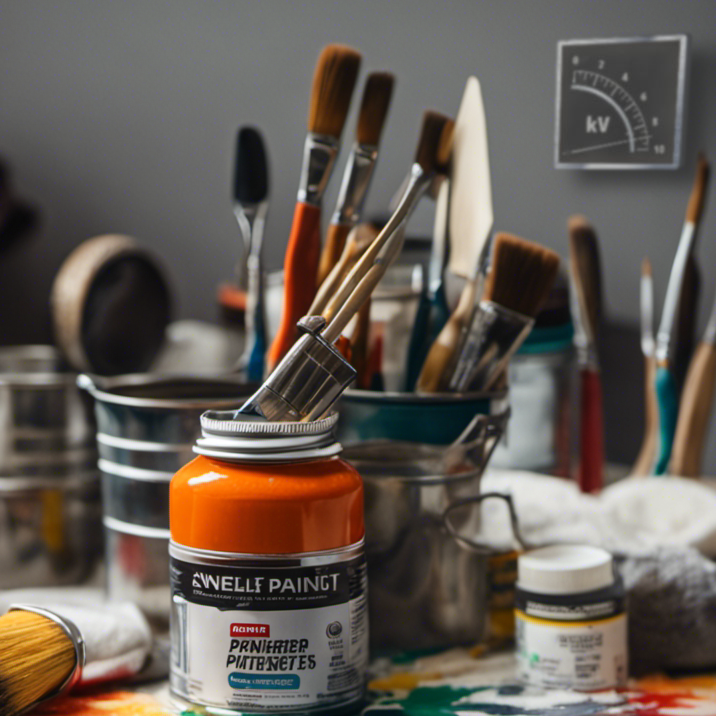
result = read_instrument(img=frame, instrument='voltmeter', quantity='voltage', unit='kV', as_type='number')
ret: 9 kV
